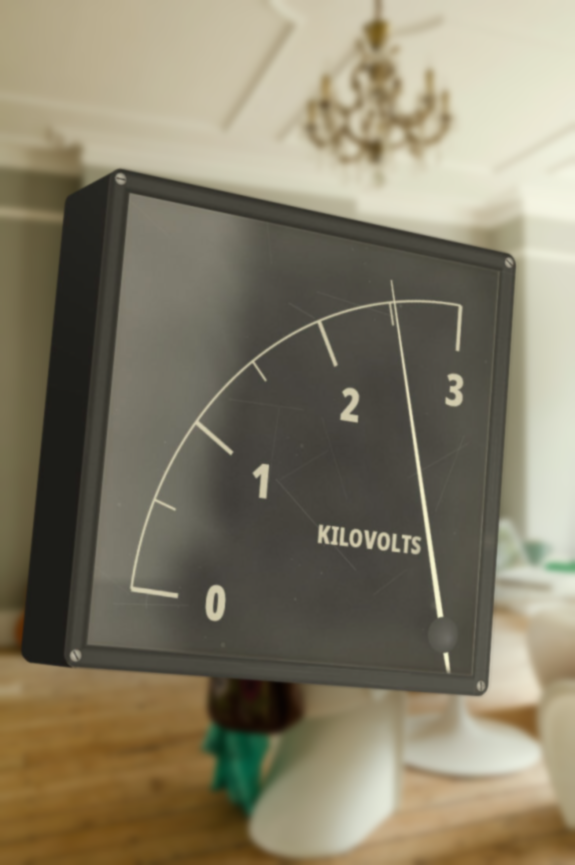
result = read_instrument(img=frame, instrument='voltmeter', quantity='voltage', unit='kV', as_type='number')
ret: 2.5 kV
